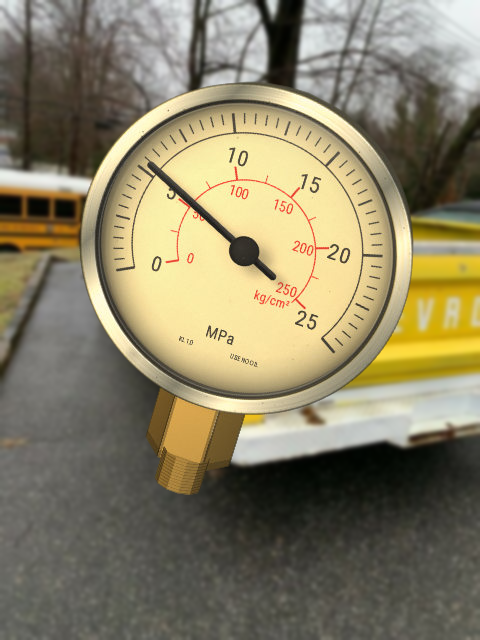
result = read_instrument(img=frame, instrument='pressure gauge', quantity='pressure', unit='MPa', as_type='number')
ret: 5.5 MPa
